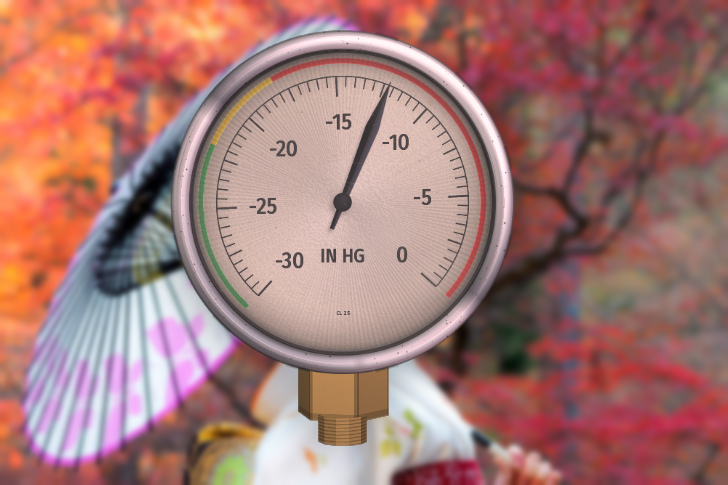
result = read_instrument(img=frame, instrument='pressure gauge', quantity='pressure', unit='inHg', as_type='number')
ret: -12.25 inHg
